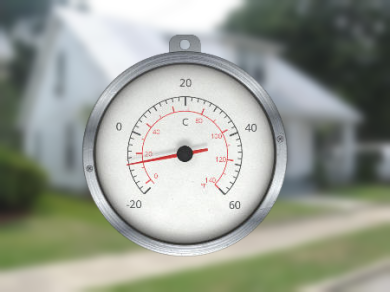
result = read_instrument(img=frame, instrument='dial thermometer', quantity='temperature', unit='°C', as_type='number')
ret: -10 °C
